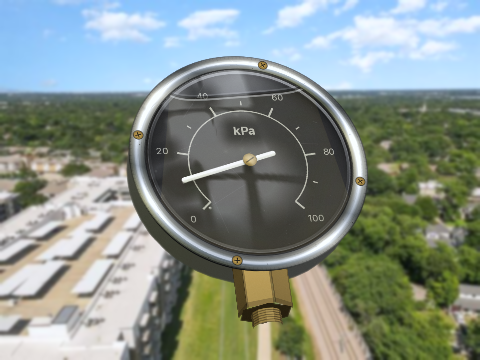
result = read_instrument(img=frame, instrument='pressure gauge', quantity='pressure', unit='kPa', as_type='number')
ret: 10 kPa
